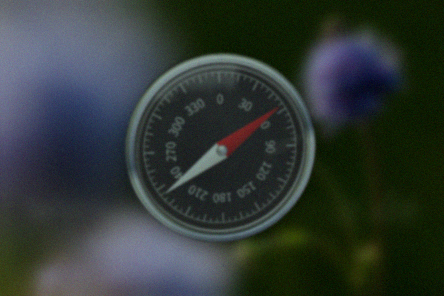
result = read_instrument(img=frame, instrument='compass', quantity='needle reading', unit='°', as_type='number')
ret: 55 °
